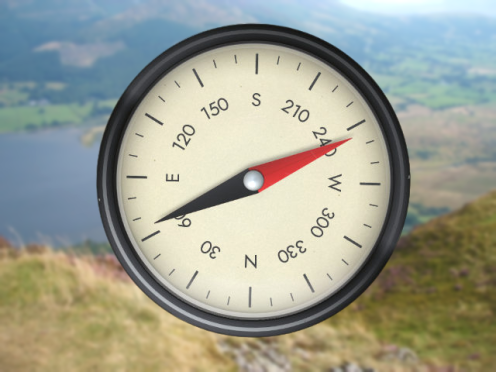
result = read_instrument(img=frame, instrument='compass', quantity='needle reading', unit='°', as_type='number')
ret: 245 °
